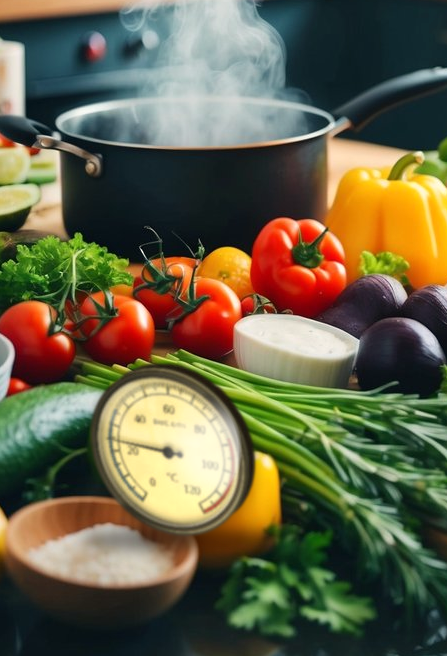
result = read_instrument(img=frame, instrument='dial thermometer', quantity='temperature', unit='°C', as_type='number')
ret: 25 °C
